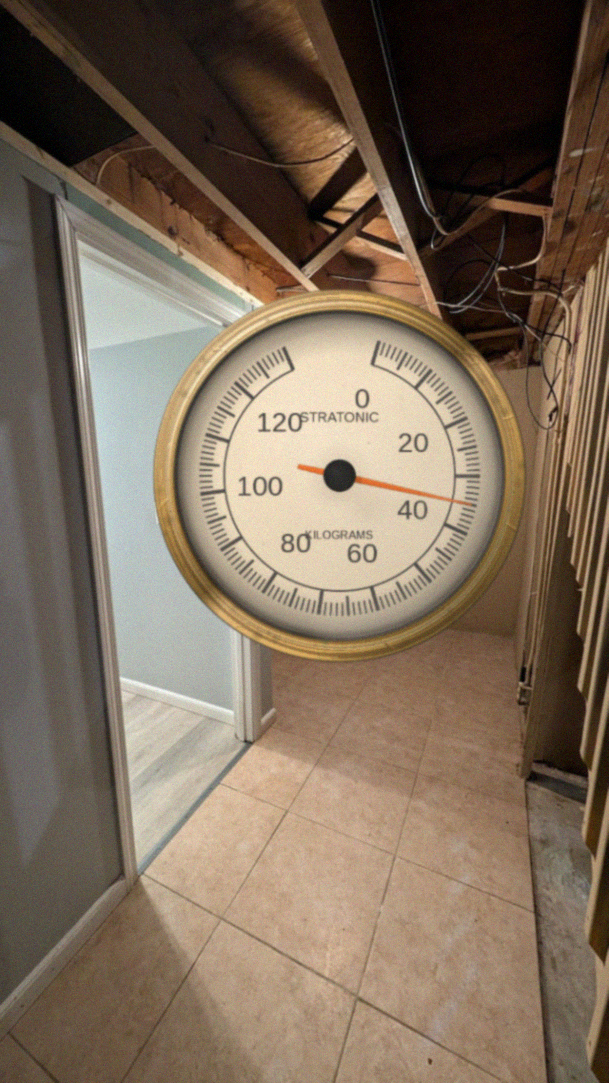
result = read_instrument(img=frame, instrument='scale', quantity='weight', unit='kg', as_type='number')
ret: 35 kg
